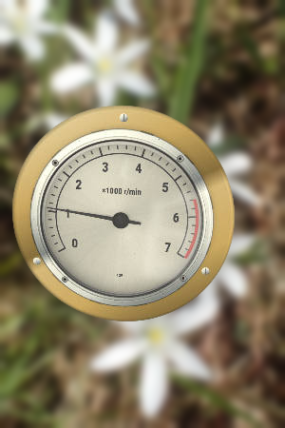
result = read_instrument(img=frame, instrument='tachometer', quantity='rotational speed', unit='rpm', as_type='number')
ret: 1100 rpm
